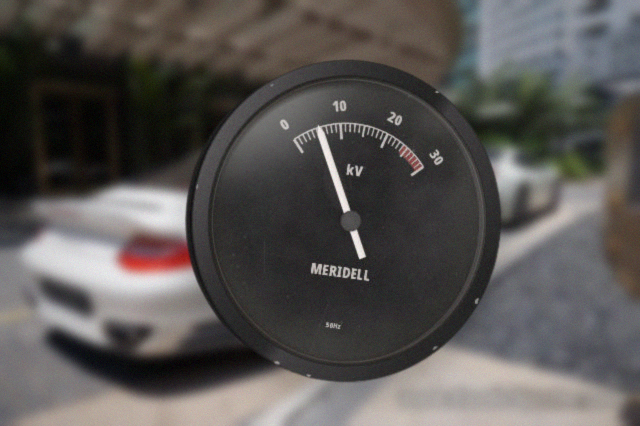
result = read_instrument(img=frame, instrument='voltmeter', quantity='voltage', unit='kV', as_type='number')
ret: 5 kV
